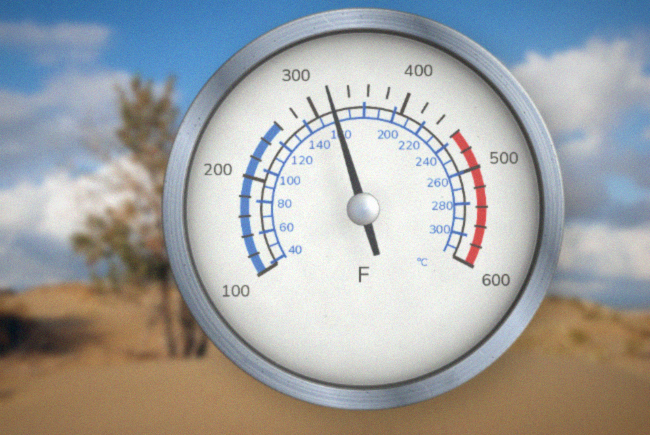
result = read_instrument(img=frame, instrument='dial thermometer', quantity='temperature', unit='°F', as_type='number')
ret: 320 °F
